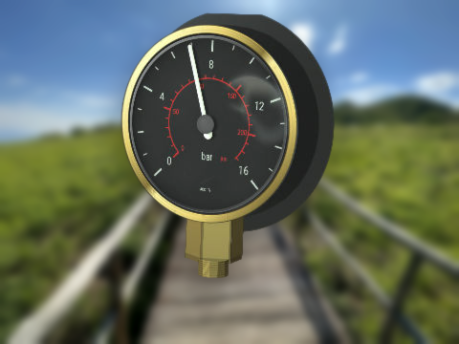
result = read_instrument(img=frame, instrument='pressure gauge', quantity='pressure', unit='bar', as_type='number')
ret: 7 bar
